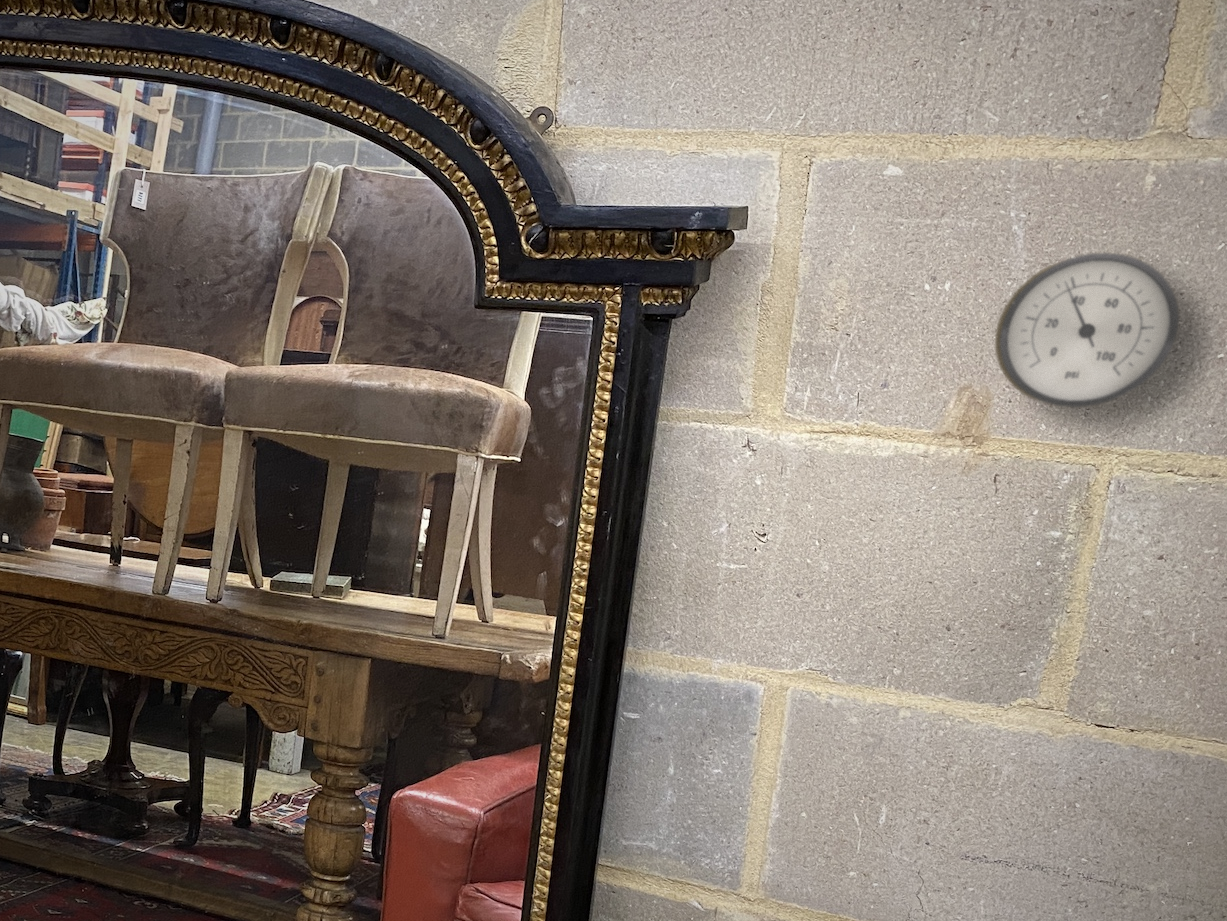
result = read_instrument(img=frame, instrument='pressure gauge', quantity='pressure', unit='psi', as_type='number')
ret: 37.5 psi
